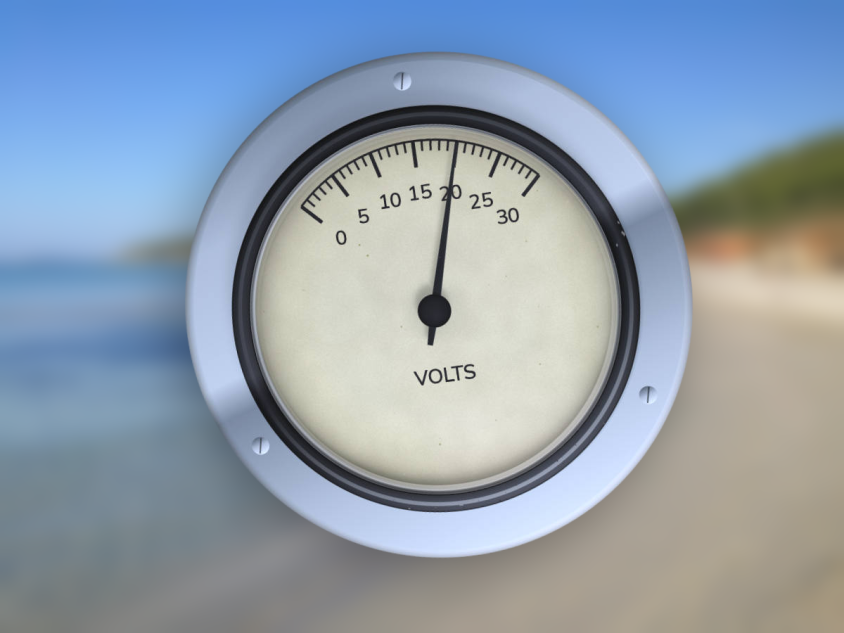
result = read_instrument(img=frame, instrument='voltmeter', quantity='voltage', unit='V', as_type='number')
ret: 20 V
